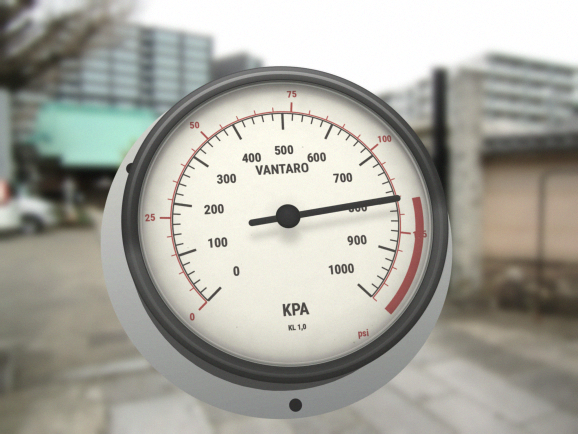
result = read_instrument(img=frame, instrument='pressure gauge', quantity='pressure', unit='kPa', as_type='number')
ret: 800 kPa
